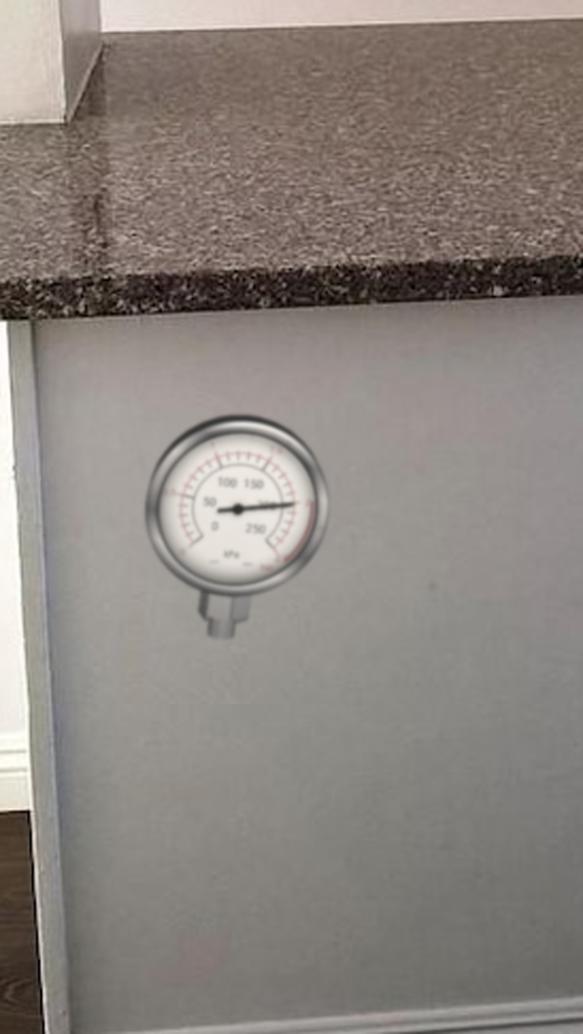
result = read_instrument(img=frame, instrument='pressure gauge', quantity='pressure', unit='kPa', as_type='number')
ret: 200 kPa
